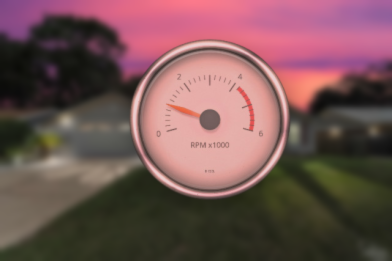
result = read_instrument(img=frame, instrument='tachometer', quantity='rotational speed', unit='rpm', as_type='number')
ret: 1000 rpm
